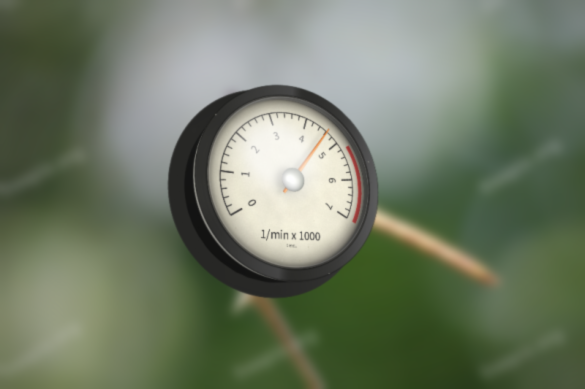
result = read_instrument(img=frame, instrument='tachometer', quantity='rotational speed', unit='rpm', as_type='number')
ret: 4600 rpm
